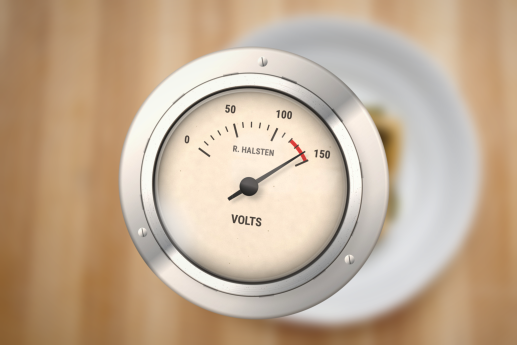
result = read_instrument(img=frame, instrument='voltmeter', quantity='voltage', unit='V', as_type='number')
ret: 140 V
